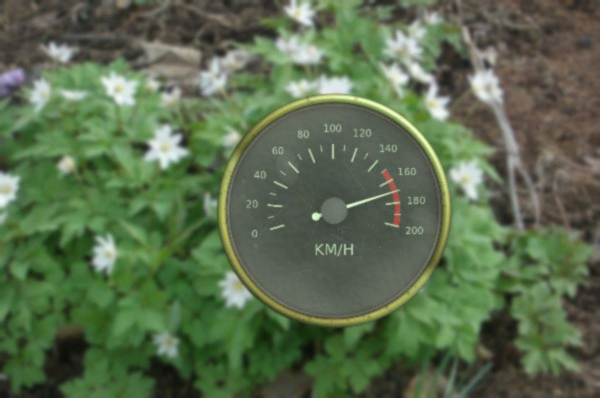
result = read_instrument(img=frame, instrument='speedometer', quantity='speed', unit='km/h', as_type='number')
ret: 170 km/h
